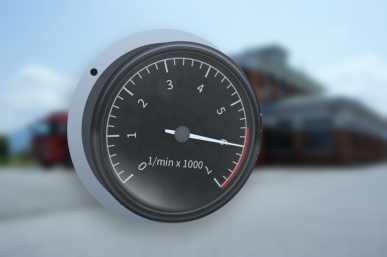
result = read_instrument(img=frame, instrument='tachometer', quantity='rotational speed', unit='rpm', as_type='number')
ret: 6000 rpm
